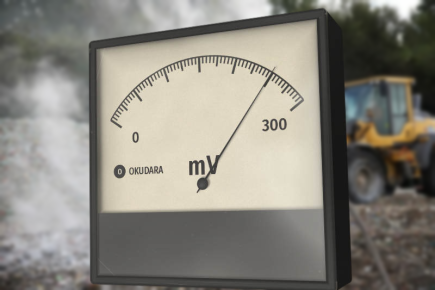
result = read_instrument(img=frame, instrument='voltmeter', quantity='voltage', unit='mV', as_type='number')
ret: 250 mV
